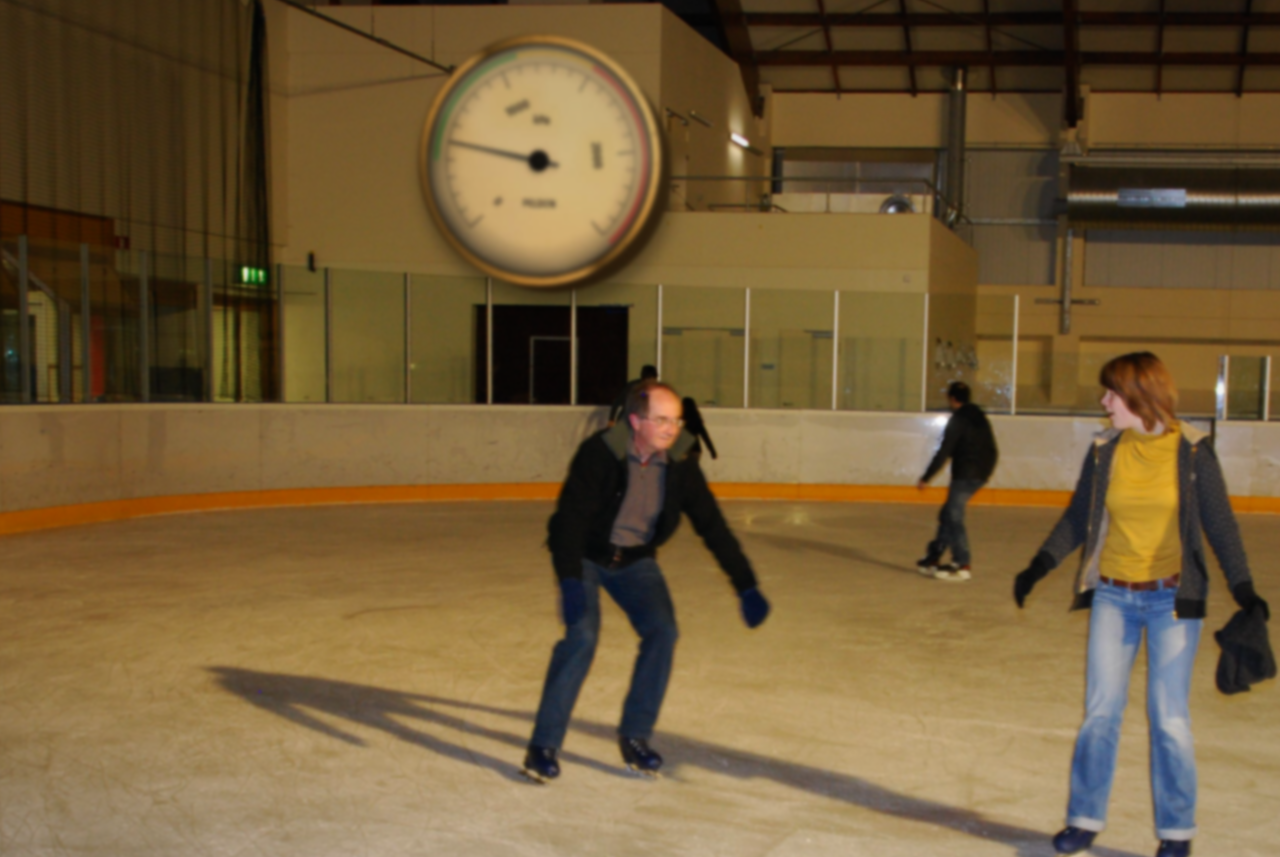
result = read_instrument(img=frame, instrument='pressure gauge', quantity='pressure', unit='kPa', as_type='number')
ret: 500 kPa
